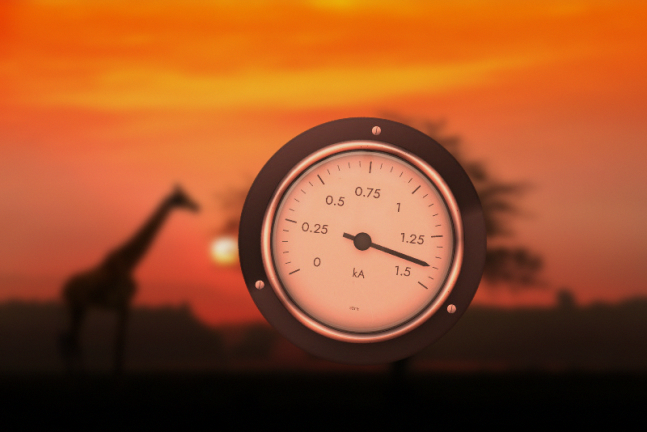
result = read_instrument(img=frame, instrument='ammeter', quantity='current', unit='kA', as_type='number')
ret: 1.4 kA
